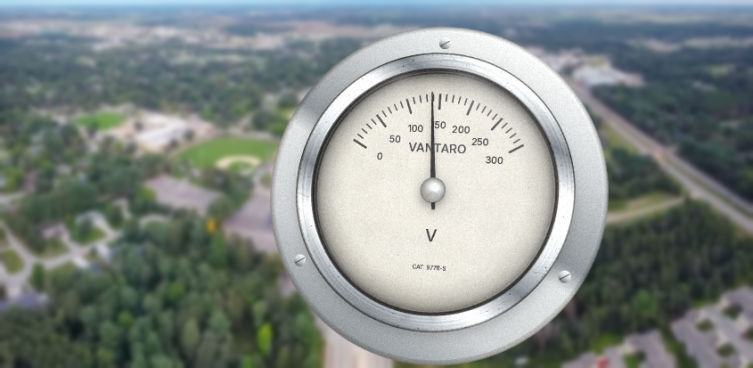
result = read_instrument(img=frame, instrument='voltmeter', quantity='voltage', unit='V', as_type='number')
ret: 140 V
